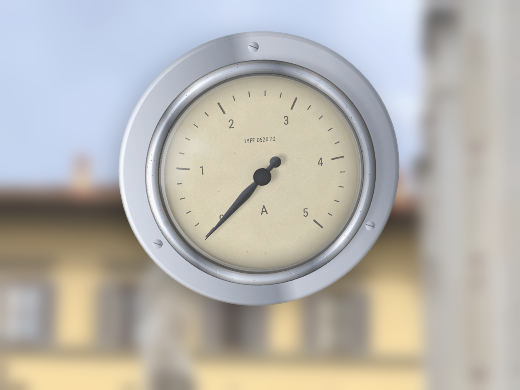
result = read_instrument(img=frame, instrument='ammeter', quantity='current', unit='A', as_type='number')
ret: 0 A
